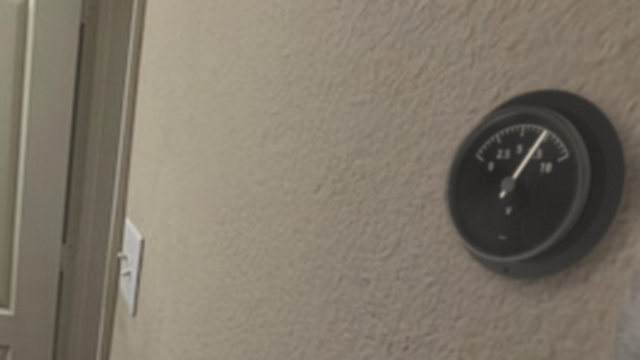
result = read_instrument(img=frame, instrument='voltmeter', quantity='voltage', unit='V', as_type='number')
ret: 7.5 V
